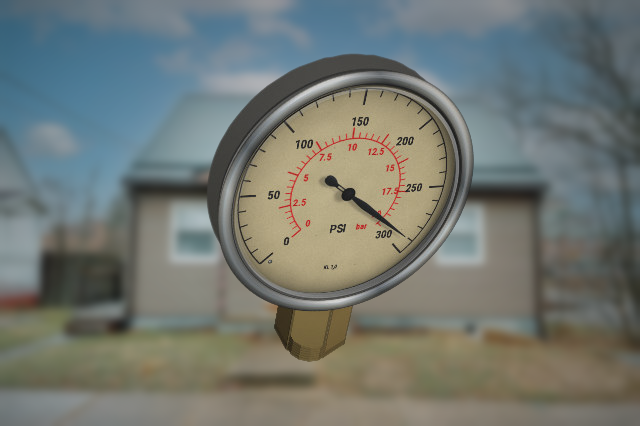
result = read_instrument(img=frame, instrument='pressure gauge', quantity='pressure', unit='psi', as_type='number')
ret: 290 psi
